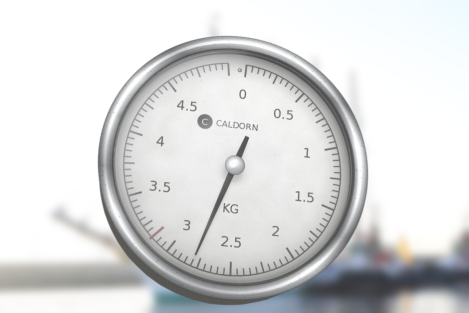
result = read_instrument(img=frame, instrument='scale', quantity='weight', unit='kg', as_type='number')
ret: 2.8 kg
